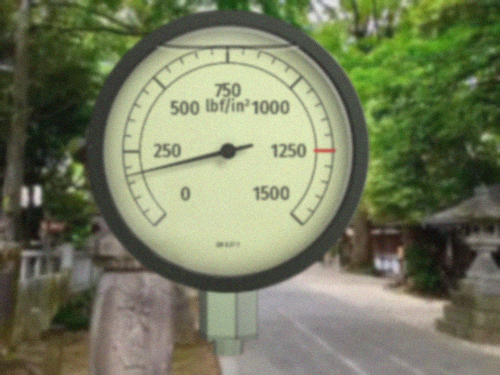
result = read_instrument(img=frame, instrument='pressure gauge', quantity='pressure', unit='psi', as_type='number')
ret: 175 psi
